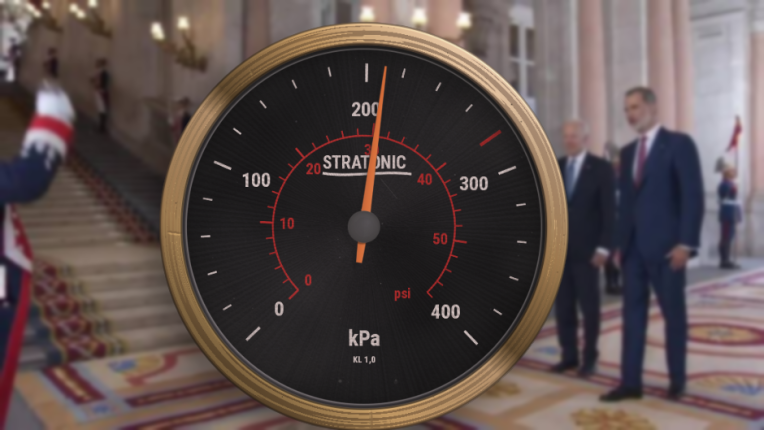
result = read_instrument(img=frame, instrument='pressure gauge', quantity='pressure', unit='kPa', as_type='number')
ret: 210 kPa
